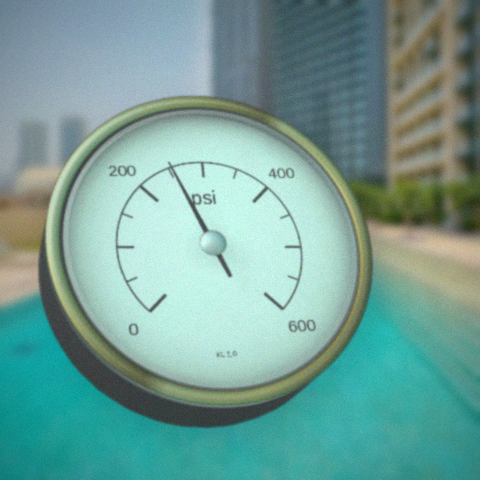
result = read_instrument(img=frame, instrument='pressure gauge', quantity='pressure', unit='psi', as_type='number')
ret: 250 psi
